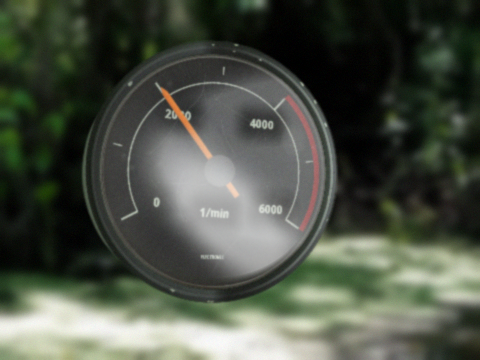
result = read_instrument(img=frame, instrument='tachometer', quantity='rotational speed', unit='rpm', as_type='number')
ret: 2000 rpm
